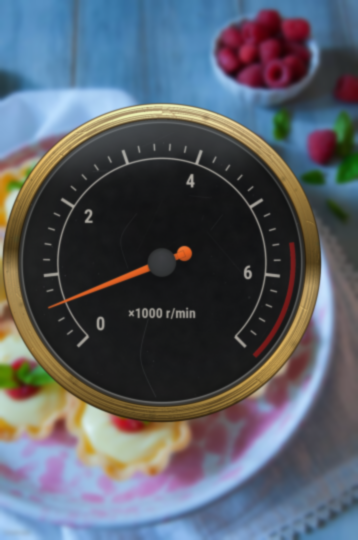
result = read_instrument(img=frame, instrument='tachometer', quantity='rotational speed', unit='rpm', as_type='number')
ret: 600 rpm
